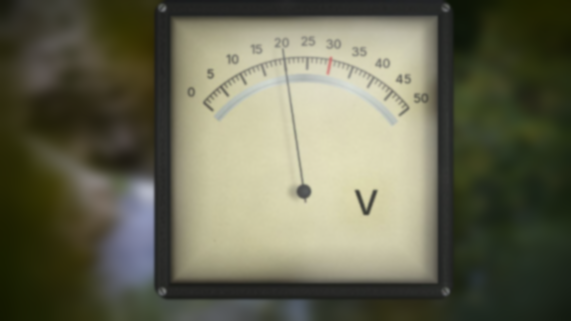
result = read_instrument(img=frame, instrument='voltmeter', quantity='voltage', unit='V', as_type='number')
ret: 20 V
